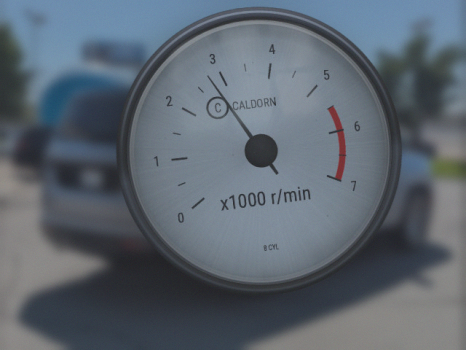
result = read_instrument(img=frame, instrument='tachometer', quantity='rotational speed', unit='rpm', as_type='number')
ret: 2750 rpm
